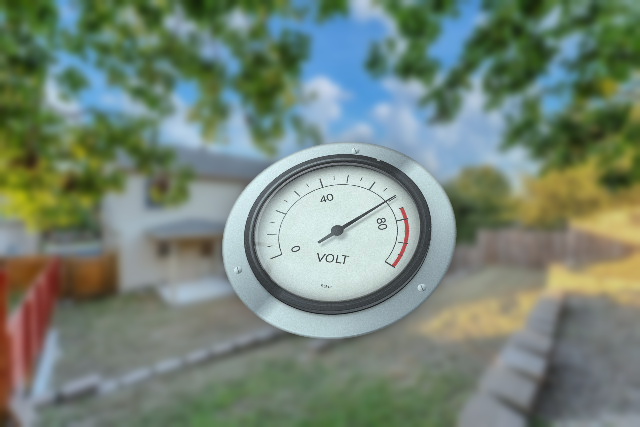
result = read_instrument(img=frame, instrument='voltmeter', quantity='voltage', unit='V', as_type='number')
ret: 70 V
